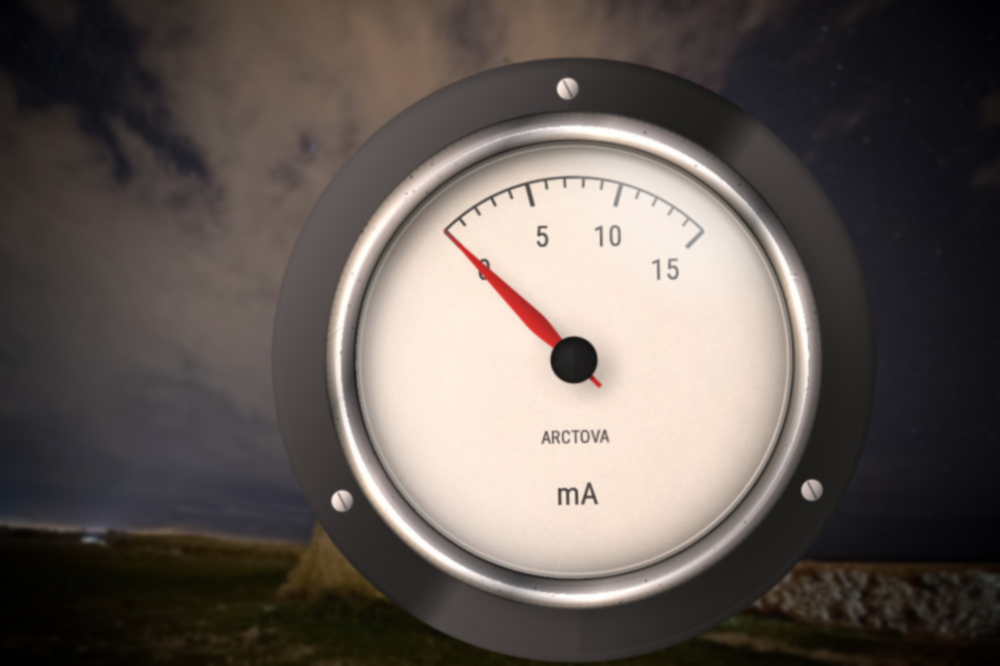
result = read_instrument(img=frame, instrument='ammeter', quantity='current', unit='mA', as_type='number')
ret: 0 mA
